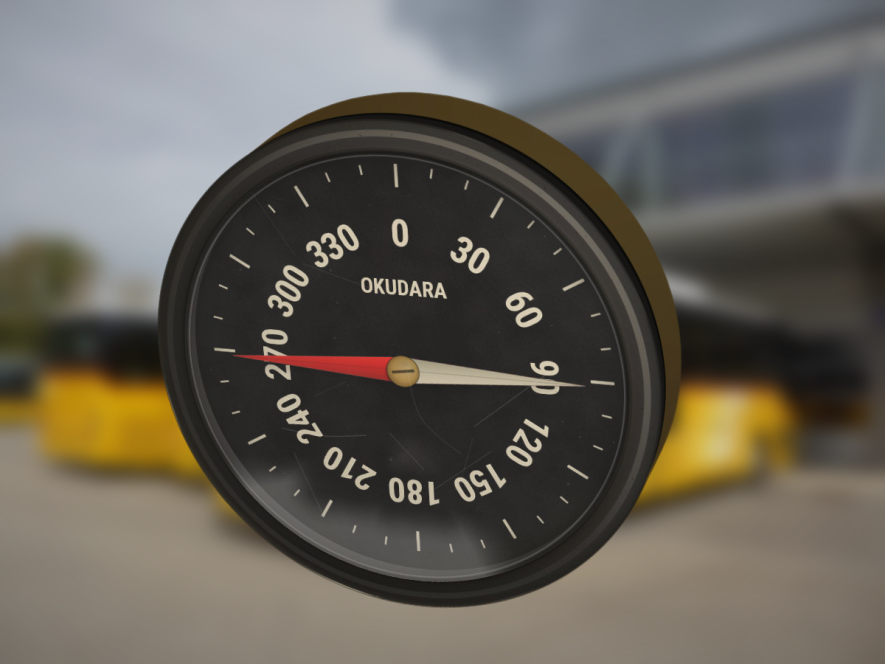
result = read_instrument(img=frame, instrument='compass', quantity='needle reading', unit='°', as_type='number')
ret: 270 °
